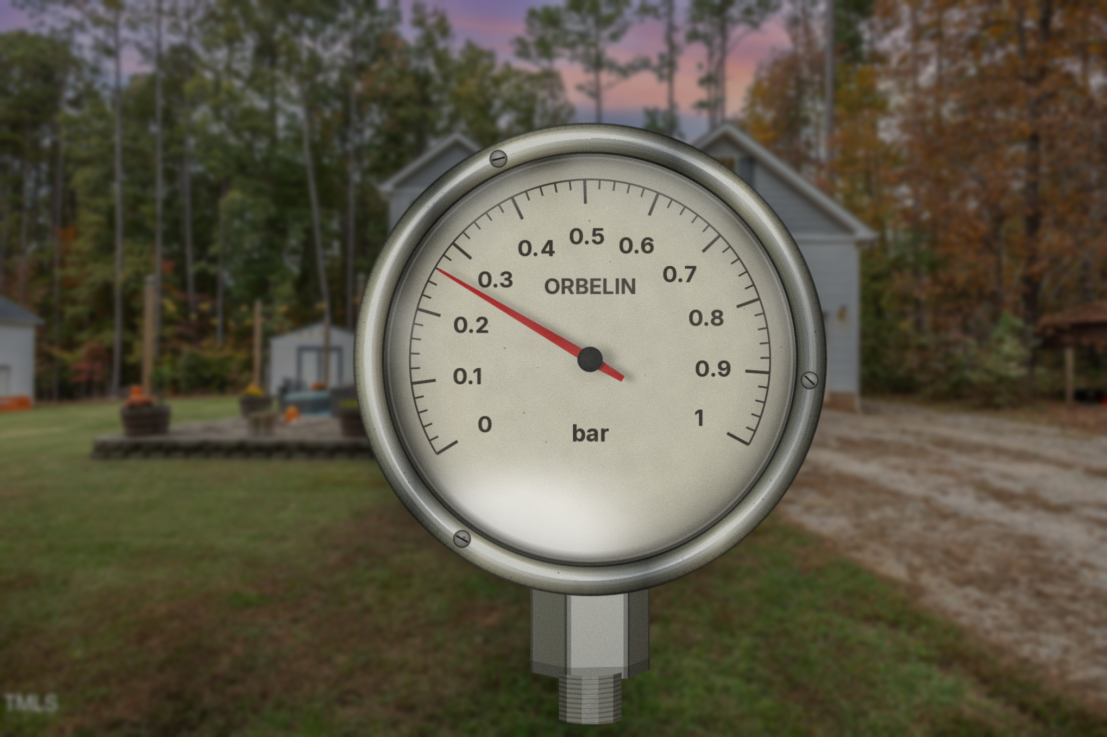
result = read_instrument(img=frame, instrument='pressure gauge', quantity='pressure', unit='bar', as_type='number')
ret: 0.26 bar
